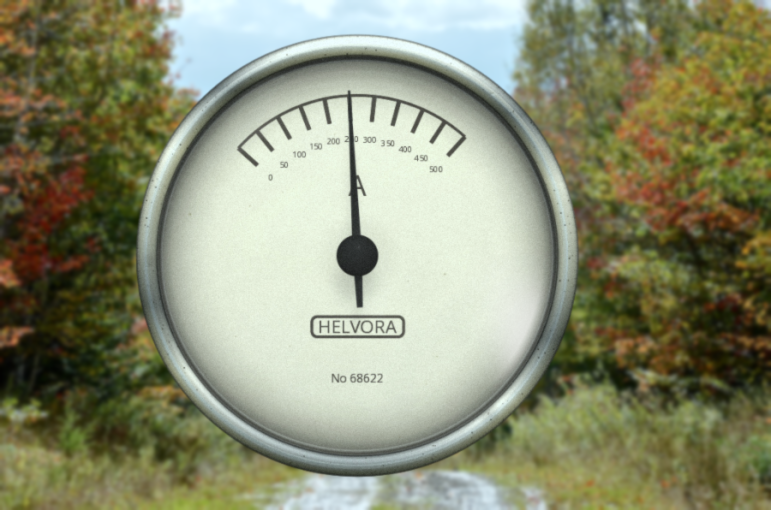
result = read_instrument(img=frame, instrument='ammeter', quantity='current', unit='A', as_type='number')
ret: 250 A
